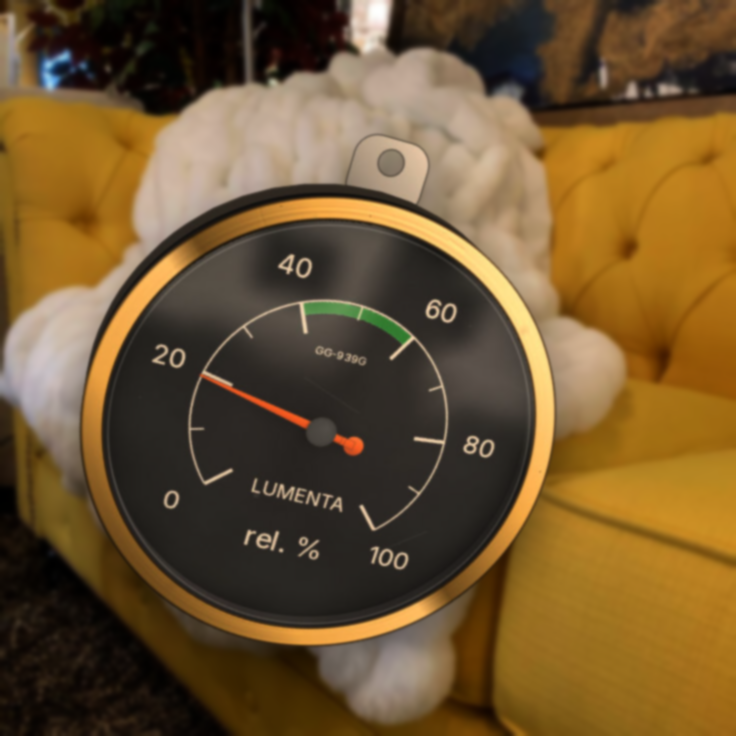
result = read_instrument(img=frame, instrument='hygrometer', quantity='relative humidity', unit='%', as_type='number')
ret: 20 %
